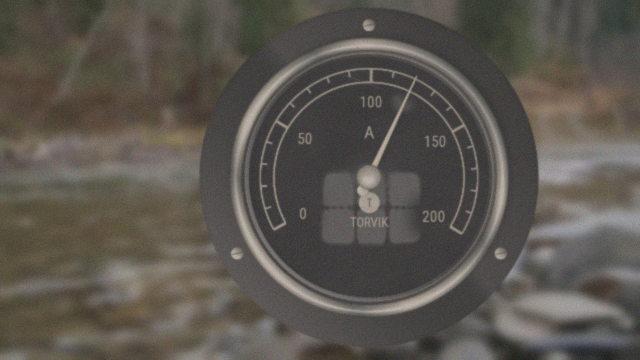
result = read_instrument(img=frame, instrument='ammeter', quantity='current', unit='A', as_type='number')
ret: 120 A
